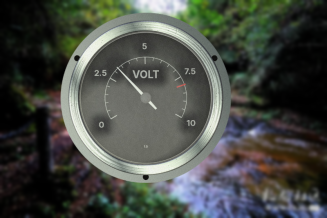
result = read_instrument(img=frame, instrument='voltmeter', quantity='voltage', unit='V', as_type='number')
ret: 3.25 V
